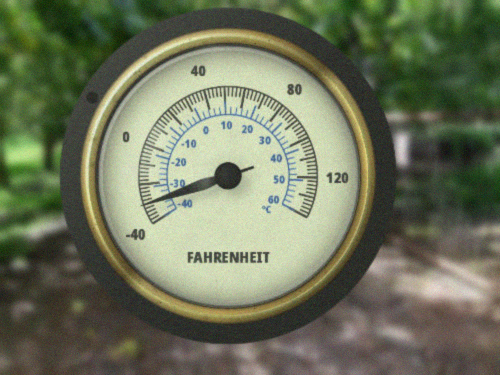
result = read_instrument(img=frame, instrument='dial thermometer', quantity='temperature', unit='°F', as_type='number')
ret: -30 °F
